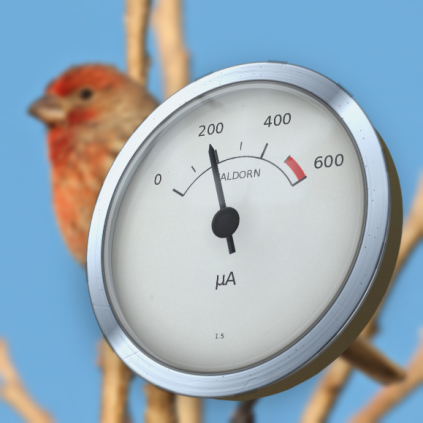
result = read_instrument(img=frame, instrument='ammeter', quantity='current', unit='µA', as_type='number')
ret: 200 µA
